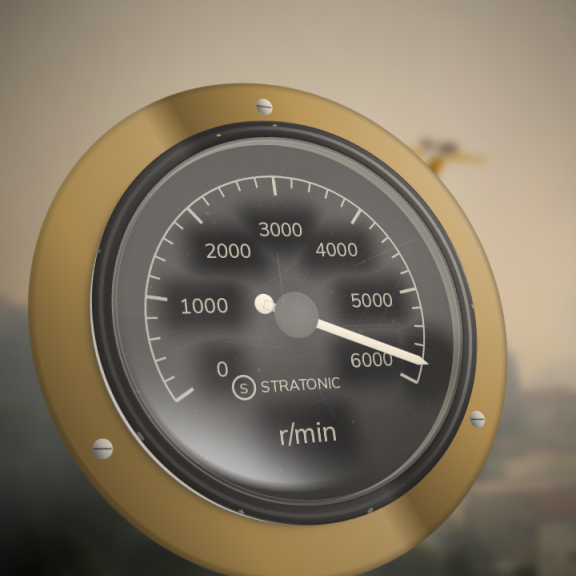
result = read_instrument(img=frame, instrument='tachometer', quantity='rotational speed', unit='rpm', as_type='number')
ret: 5800 rpm
